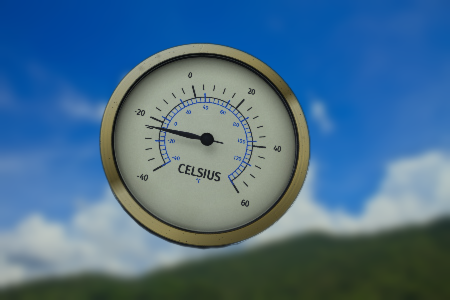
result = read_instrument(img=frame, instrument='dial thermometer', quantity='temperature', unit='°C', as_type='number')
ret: -24 °C
